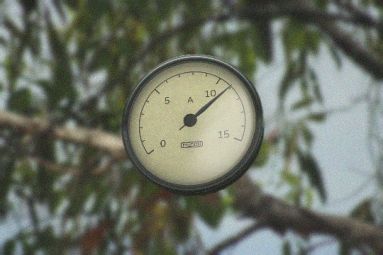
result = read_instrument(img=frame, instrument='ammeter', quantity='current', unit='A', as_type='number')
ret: 11 A
